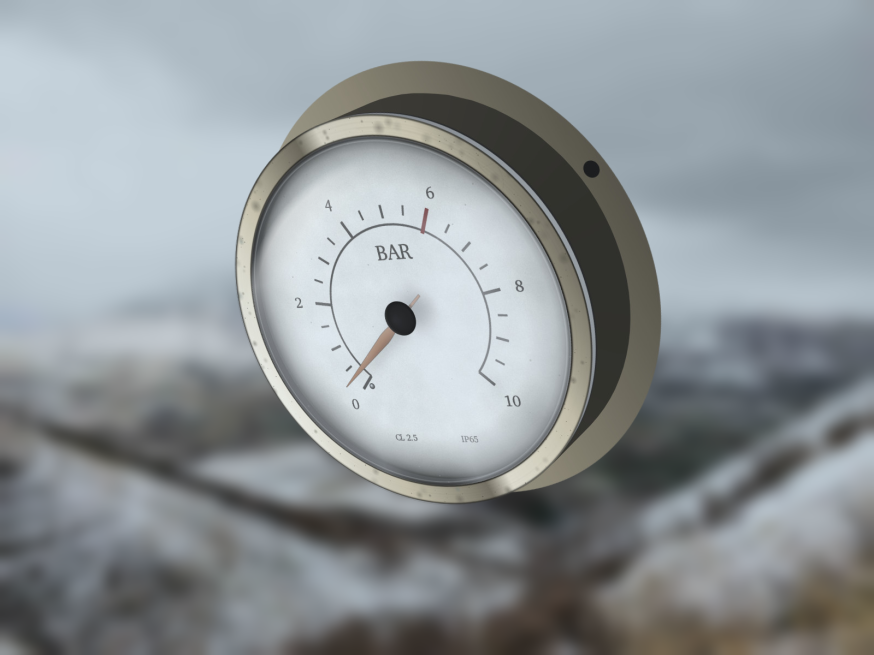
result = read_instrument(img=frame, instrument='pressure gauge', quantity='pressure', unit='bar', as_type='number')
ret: 0.25 bar
